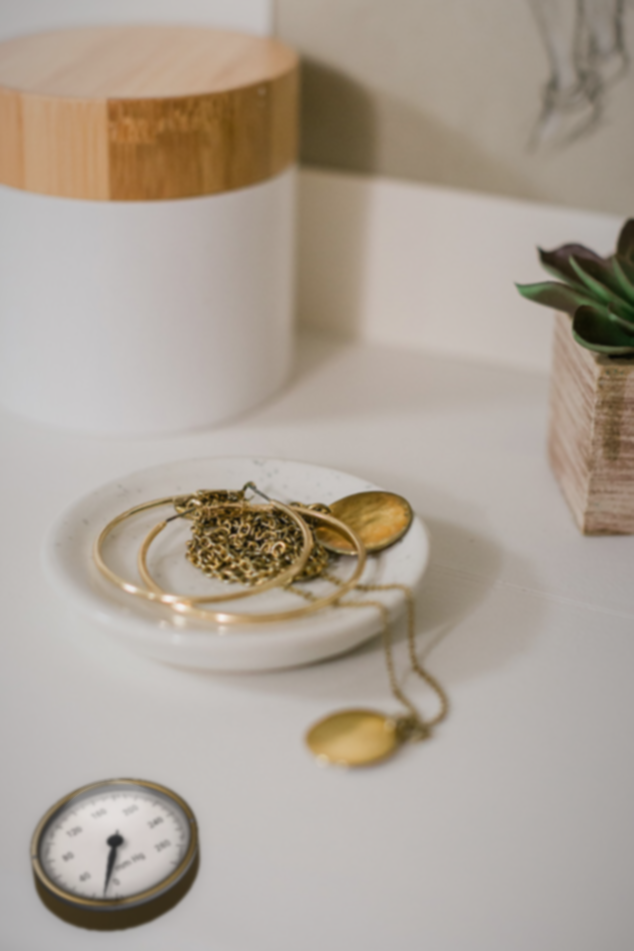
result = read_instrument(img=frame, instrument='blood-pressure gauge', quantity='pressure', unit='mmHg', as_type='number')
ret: 10 mmHg
